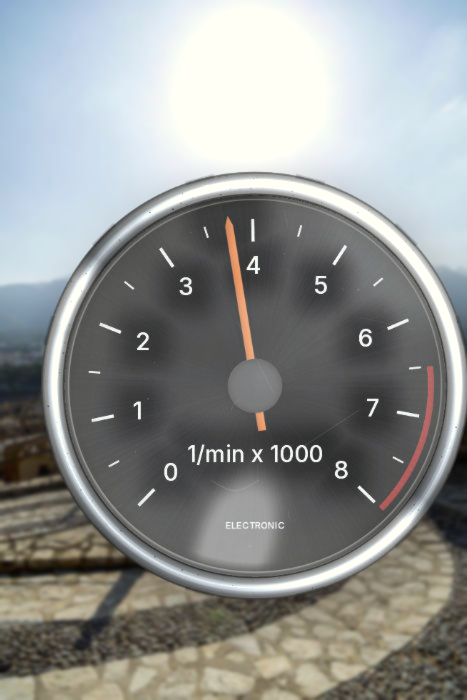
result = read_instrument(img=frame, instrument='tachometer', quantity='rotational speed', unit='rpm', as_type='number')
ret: 3750 rpm
